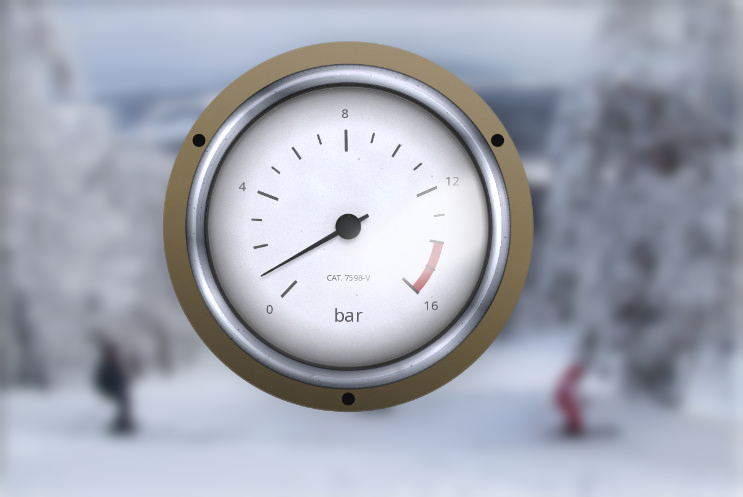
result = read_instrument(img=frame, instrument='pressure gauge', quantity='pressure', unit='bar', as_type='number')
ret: 1 bar
